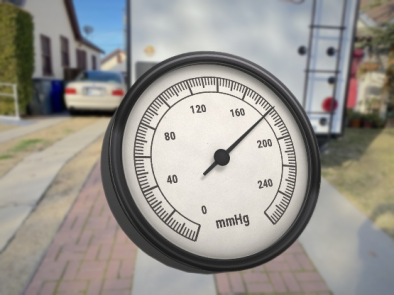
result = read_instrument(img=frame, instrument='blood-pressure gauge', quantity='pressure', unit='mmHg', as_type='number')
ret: 180 mmHg
